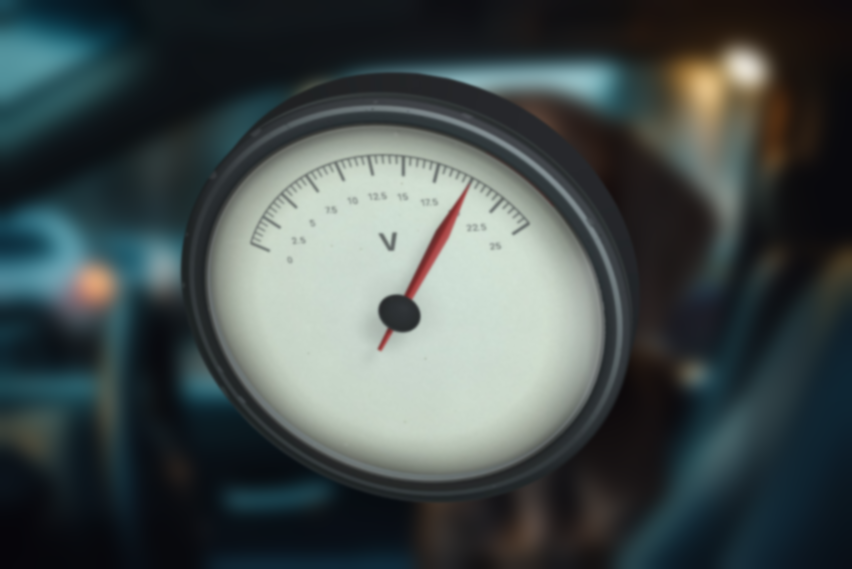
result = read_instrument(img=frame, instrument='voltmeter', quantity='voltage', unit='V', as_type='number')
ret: 20 V
